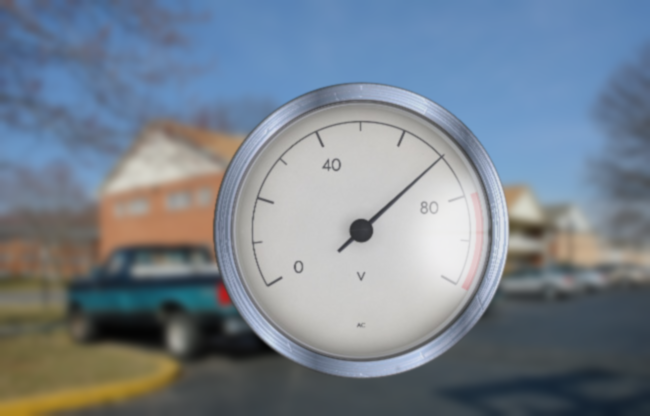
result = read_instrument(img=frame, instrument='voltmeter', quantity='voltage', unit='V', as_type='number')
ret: 70 V
